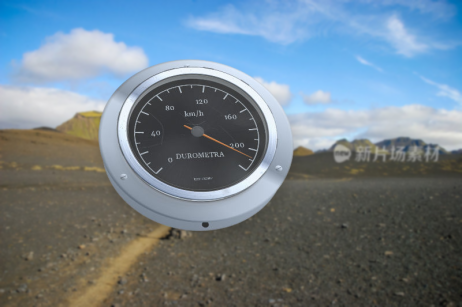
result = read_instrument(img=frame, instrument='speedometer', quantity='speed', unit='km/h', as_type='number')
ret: 210 km/h
